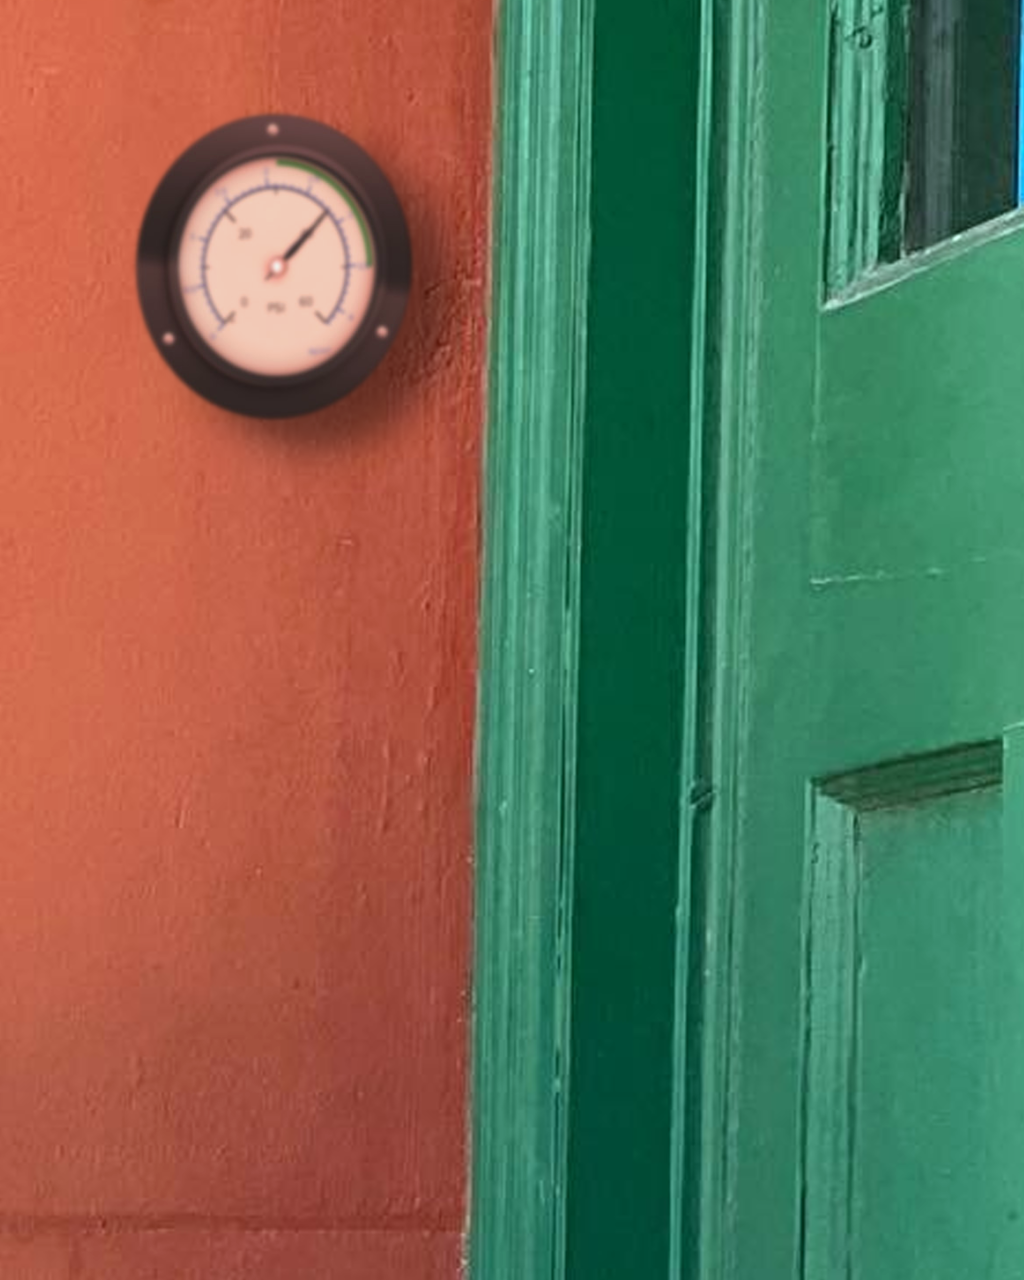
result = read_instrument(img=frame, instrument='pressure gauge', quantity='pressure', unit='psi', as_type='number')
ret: 40 psi
